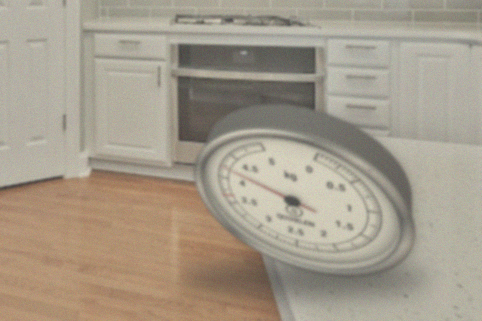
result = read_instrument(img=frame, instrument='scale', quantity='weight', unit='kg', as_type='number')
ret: 4.25 kg
